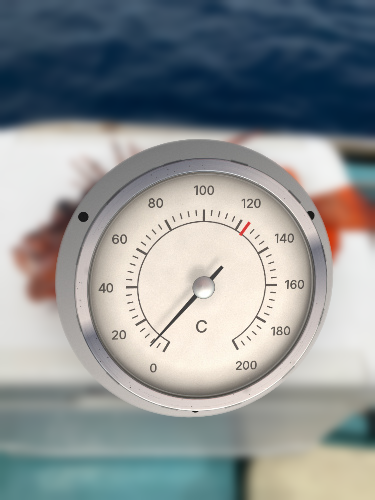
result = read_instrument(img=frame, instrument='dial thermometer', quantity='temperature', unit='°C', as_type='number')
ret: 8 °C
